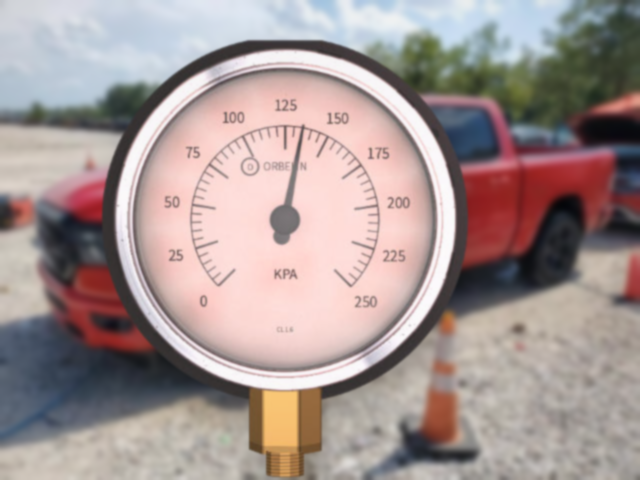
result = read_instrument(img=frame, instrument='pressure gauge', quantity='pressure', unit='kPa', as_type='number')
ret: 135 kPa
